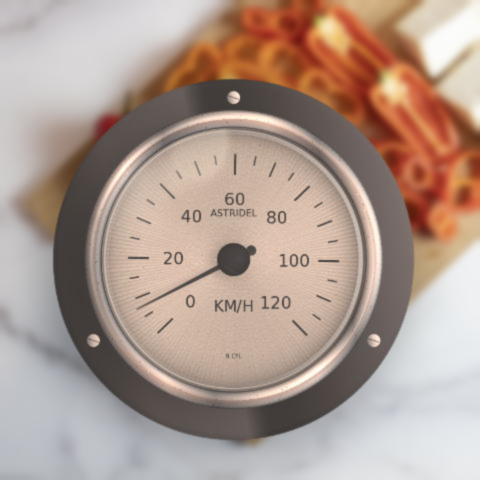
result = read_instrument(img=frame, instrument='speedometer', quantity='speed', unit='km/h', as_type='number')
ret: 7.5 km/h
